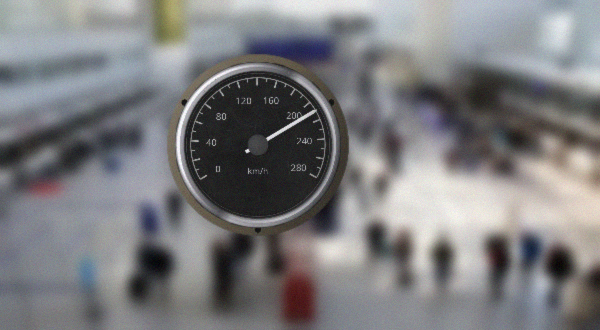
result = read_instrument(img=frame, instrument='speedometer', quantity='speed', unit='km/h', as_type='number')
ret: 210 km/h
